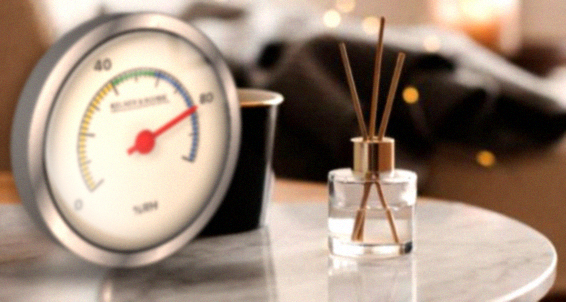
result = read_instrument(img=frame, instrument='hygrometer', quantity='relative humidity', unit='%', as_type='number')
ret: 80 %
